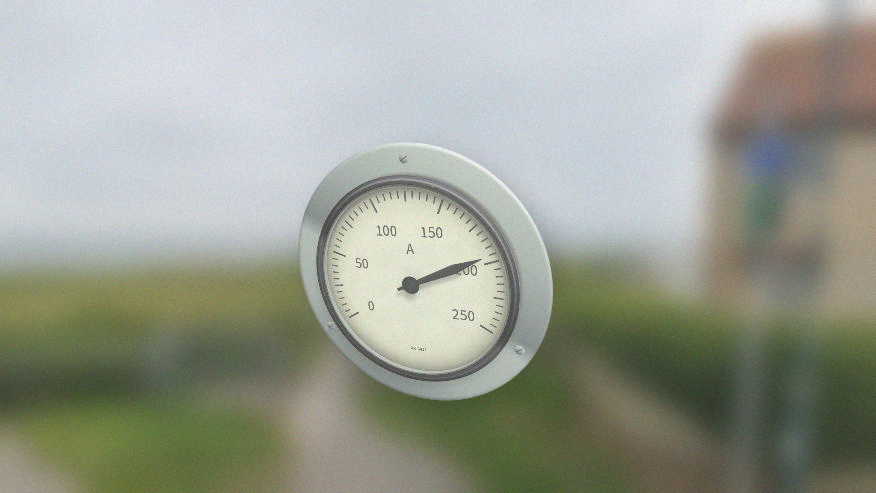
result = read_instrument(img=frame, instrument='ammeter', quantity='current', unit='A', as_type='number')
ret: 195 A
